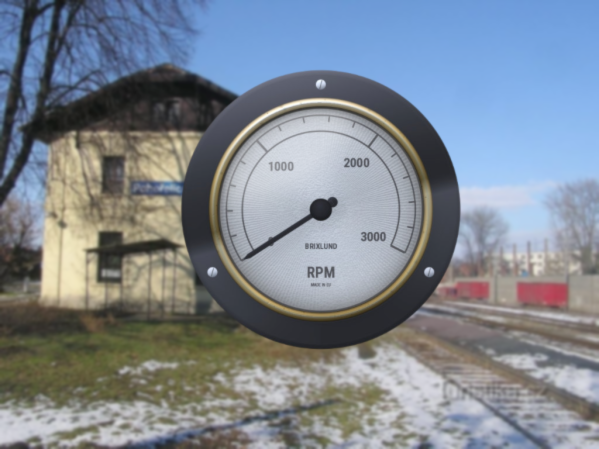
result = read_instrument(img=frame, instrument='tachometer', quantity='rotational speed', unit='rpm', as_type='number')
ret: 0 rpm
